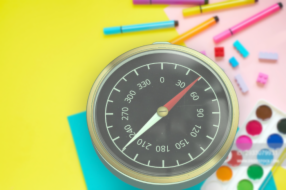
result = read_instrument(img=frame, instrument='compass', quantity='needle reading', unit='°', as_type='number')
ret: 45 °
